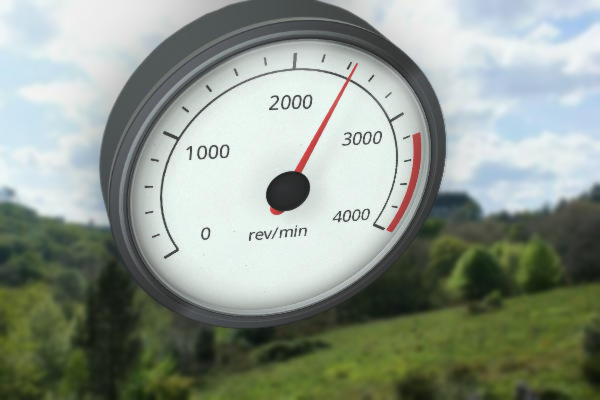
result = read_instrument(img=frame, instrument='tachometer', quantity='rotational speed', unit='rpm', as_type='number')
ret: 2400 rpm
